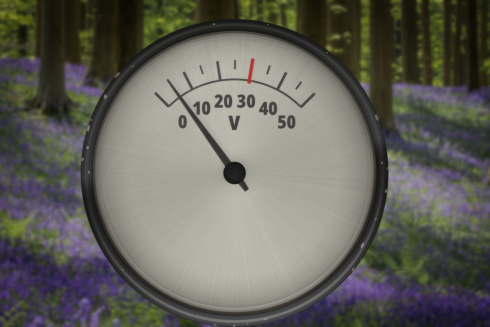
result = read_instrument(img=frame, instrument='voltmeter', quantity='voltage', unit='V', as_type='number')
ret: 5 V
